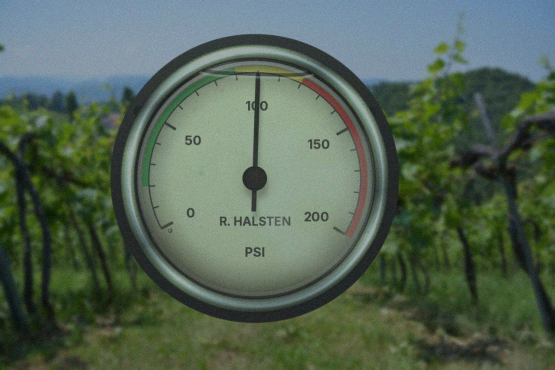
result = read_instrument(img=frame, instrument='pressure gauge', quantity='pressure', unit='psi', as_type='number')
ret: 100 psi
